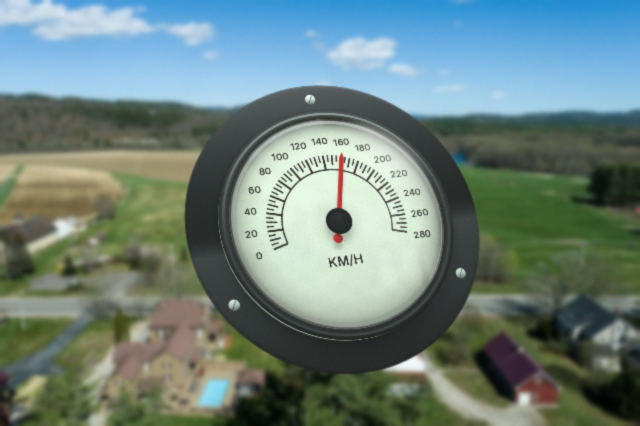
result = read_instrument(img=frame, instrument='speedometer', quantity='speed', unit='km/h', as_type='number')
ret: 160 km/h
